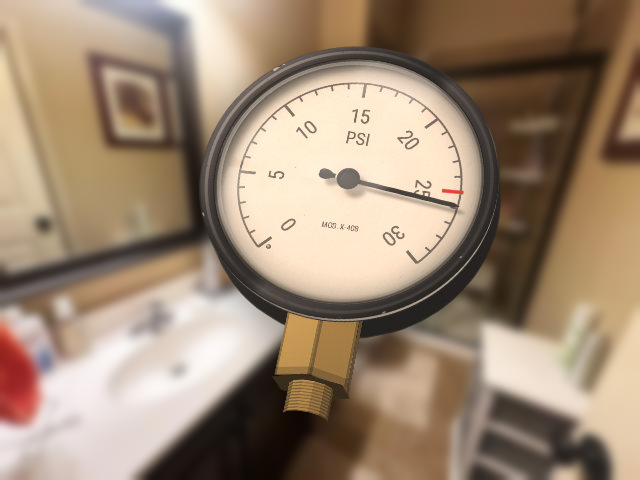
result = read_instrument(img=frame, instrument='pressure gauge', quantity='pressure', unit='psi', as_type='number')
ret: 26 psi
